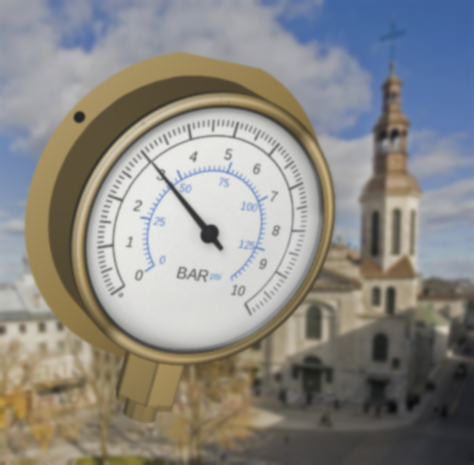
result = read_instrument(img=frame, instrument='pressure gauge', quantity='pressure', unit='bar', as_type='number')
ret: 3 bar
